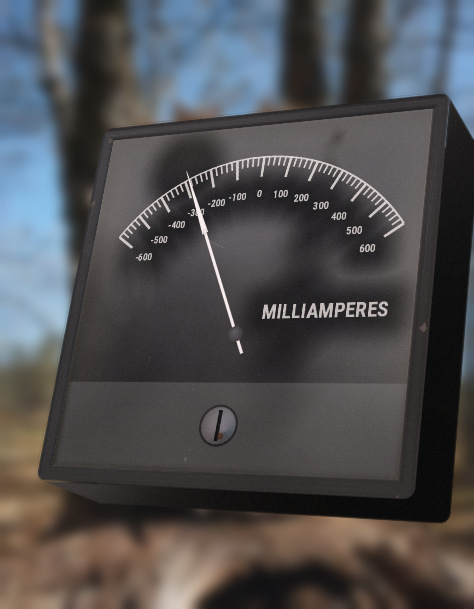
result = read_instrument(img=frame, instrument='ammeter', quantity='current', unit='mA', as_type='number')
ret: -280 mA
